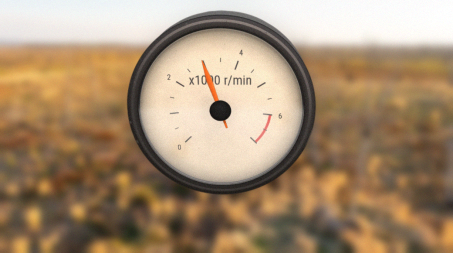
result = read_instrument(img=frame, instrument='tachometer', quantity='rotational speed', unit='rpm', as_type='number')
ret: 3000 rpm
